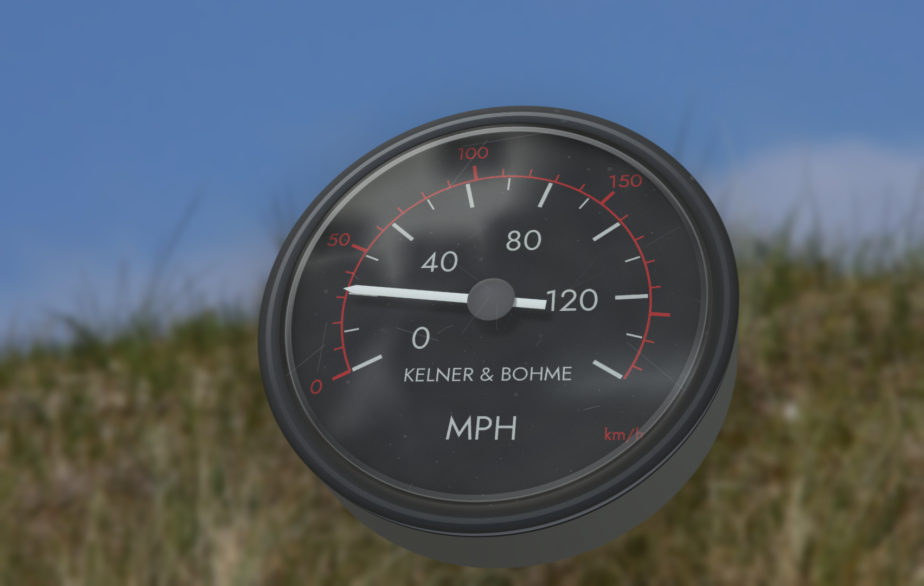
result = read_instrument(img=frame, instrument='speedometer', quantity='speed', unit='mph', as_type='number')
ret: 20 mph
